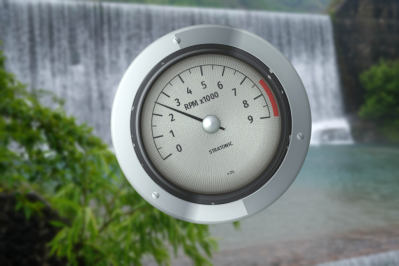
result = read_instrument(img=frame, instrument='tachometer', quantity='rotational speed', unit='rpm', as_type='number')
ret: 2500 rpm
